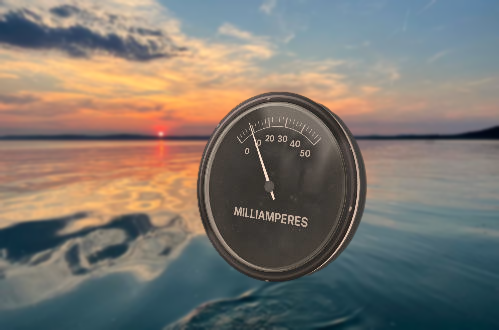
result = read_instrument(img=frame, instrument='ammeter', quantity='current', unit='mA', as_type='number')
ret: 10 mA
